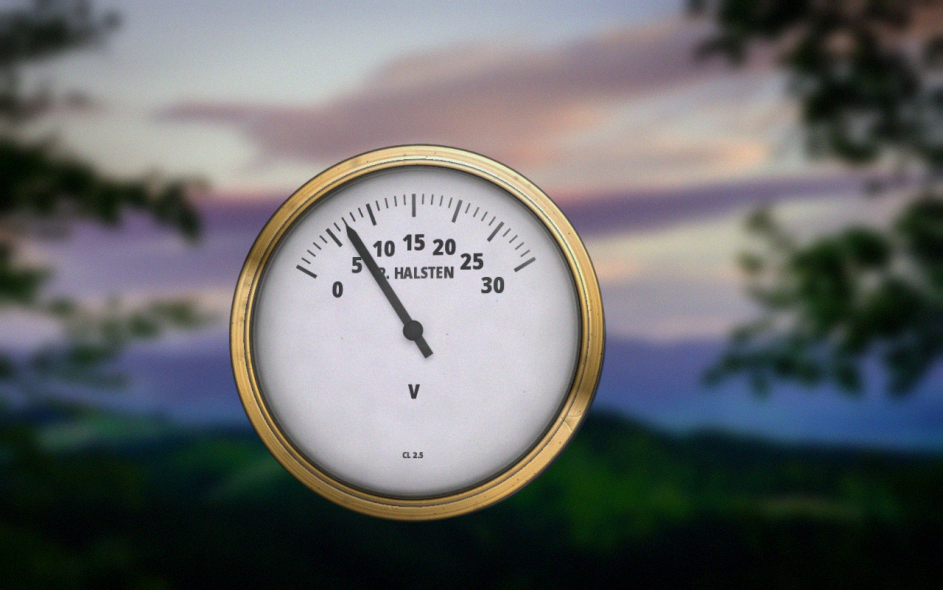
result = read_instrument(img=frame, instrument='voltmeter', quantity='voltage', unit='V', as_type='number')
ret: 7 V
